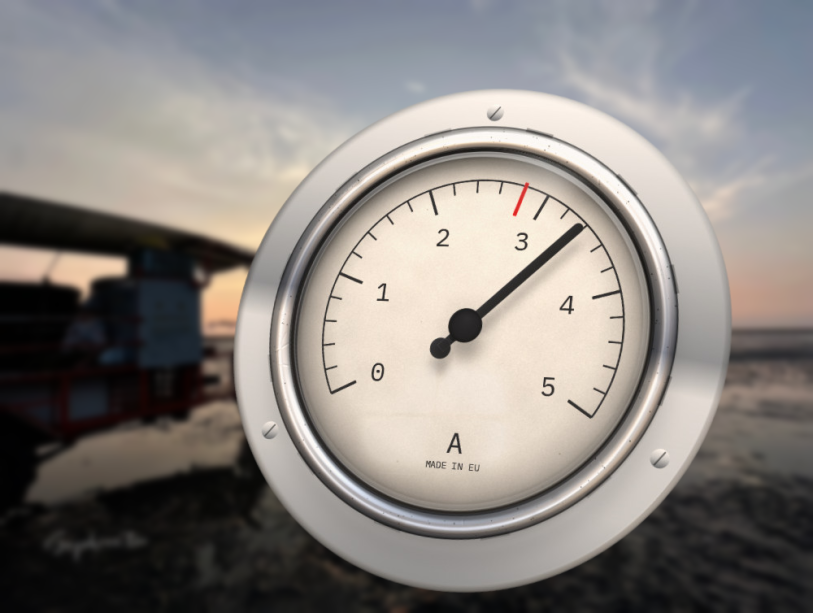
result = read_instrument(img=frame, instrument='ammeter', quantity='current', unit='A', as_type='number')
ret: 3.4 A
